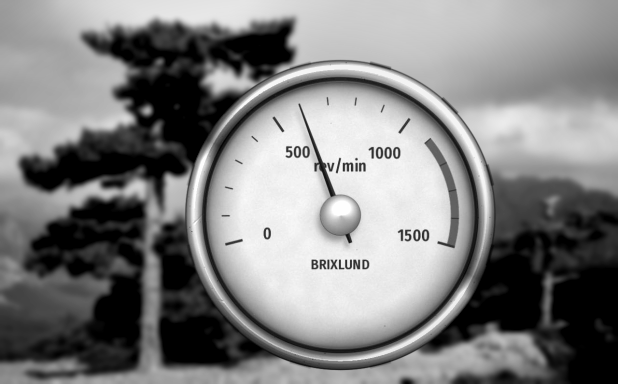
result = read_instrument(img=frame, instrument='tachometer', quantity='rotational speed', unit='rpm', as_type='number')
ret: 600 rpm
